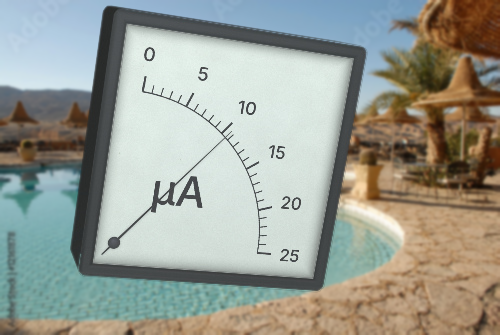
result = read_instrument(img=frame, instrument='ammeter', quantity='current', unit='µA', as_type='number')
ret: 10.5 µA
